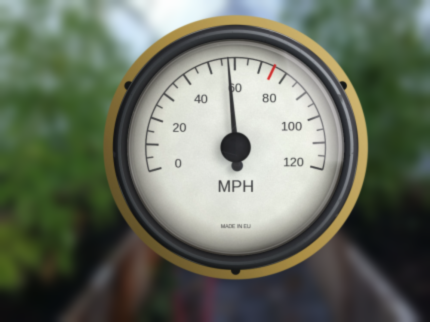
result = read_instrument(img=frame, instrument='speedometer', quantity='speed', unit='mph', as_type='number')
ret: 57.5 mph
